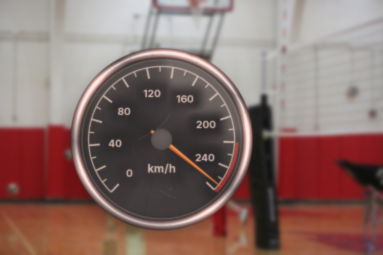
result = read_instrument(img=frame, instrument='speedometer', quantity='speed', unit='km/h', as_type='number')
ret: 255 km/h
